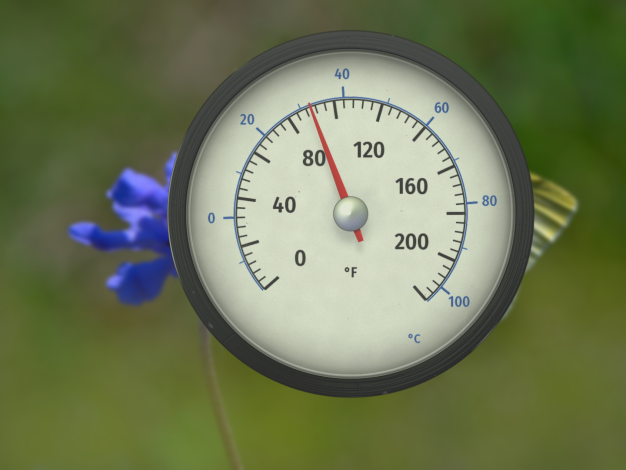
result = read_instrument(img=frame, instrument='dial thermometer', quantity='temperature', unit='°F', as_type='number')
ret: 90 °F
